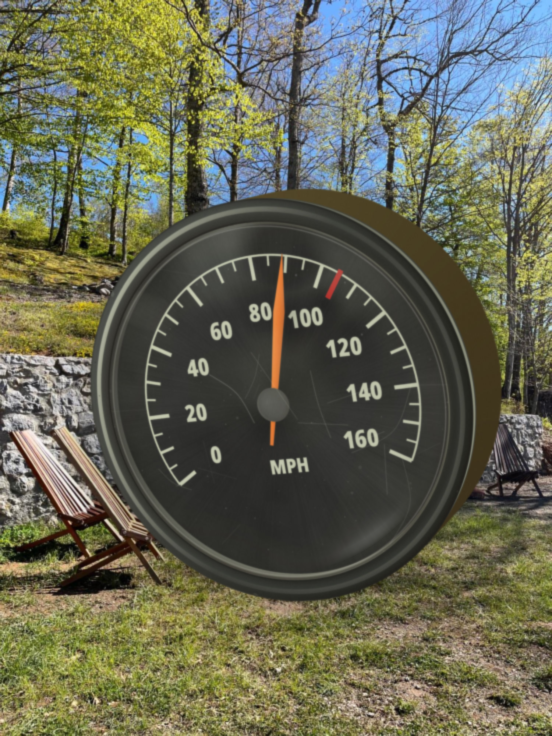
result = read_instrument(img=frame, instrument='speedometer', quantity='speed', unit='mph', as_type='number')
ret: 90 mph
